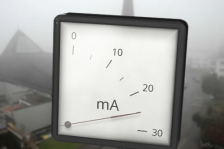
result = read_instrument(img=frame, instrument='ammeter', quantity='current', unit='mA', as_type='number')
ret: 25 mA
